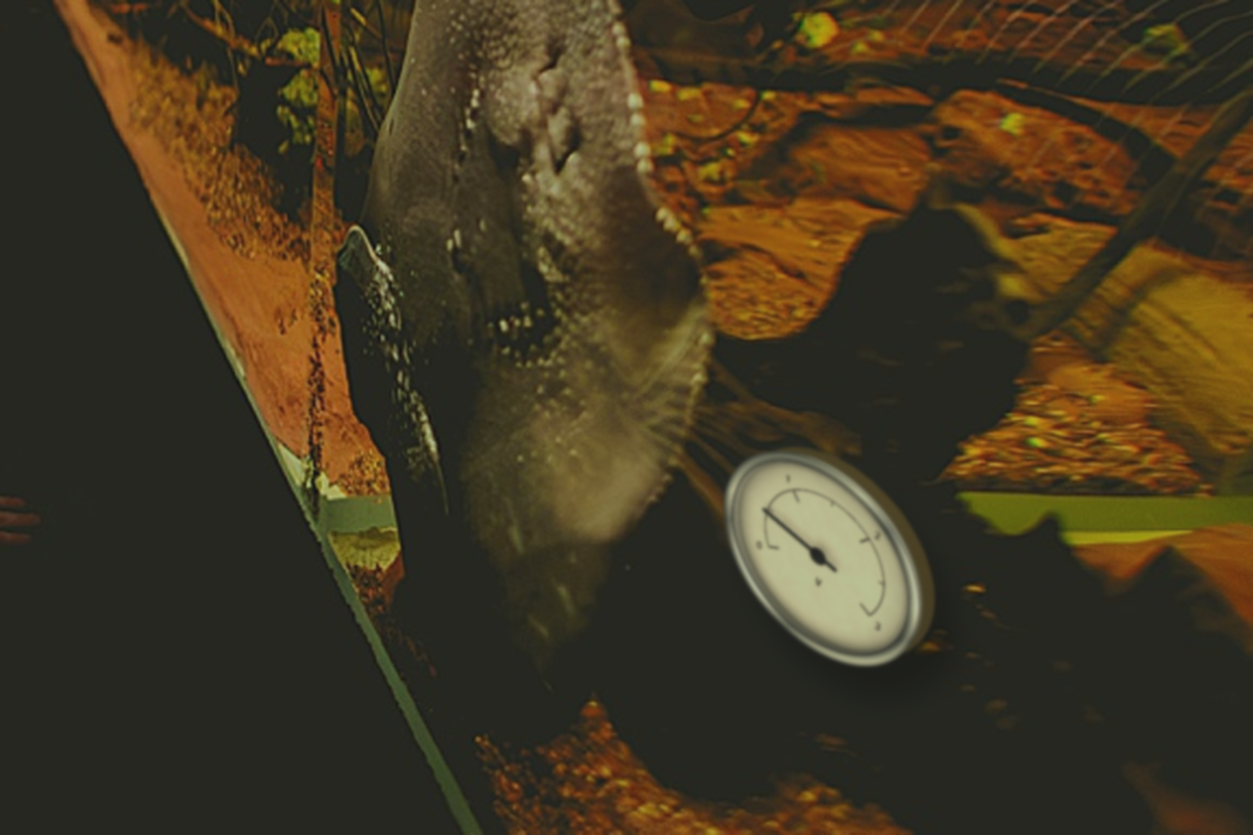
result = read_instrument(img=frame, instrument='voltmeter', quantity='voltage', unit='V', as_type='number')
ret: 0.5 V
